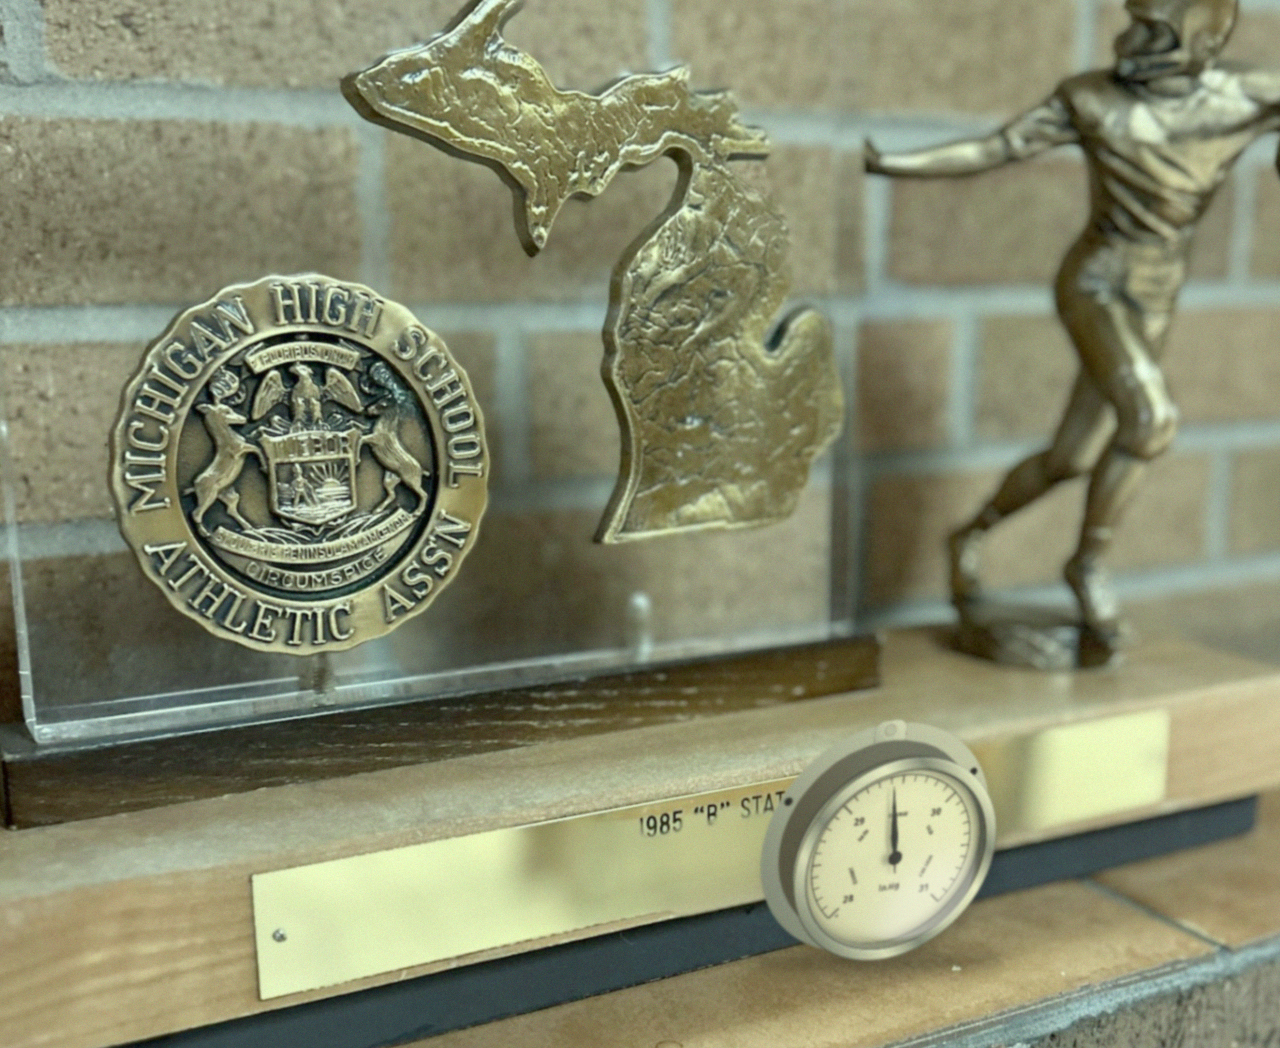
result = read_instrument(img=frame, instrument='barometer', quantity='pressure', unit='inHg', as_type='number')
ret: 29.4 inHg
